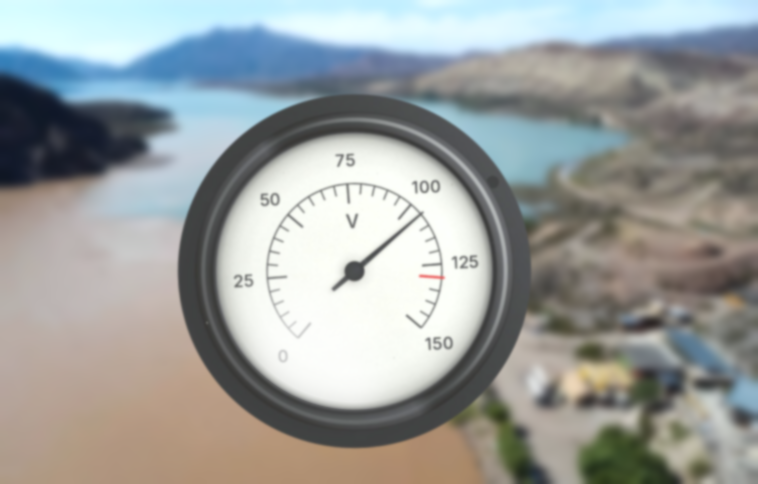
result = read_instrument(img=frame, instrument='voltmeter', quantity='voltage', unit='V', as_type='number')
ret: 105 V
